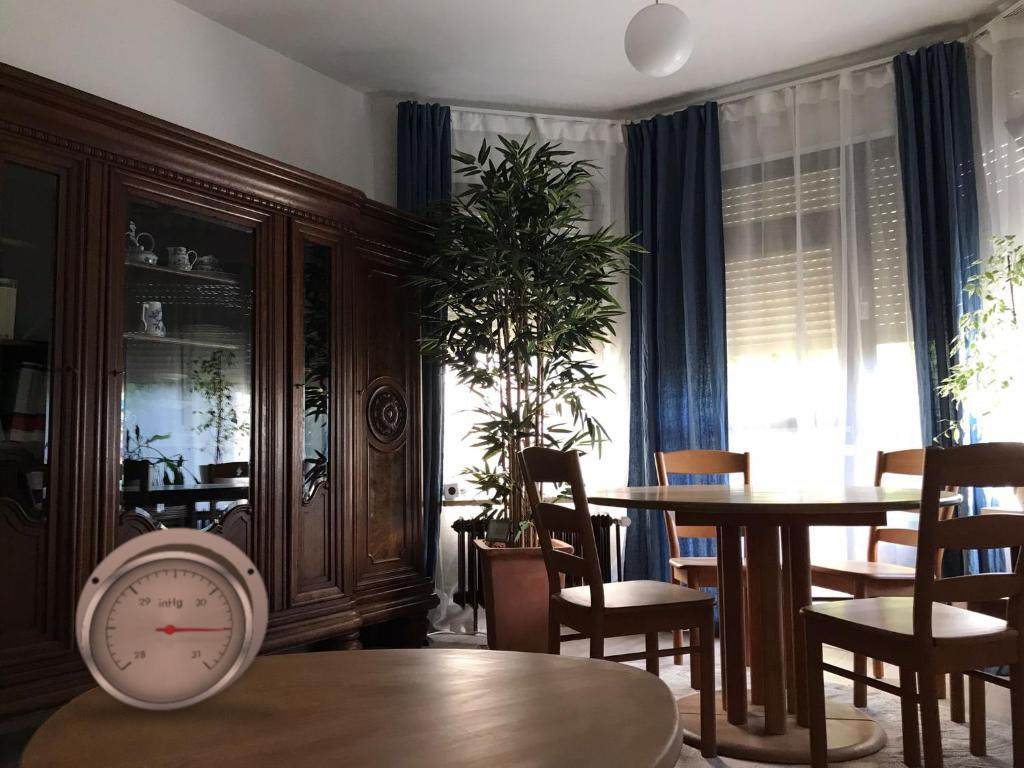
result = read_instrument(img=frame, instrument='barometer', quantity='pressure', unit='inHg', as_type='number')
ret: 30.5 inHg
